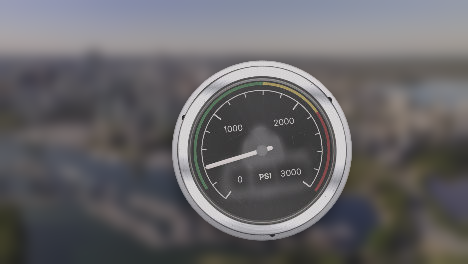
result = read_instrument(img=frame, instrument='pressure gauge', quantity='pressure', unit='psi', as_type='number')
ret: 400 psi
